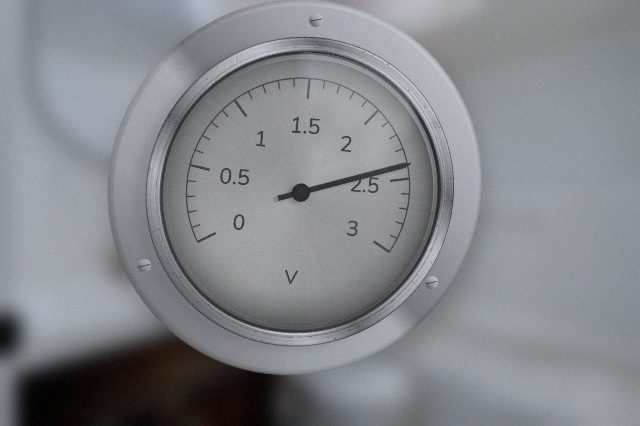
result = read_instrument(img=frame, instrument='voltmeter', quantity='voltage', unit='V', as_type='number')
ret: 2.4 V
